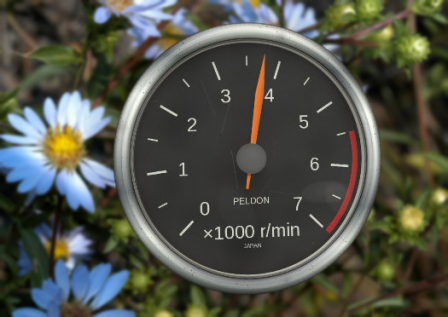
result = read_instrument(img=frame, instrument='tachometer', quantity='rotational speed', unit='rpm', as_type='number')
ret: 3750 rpm
